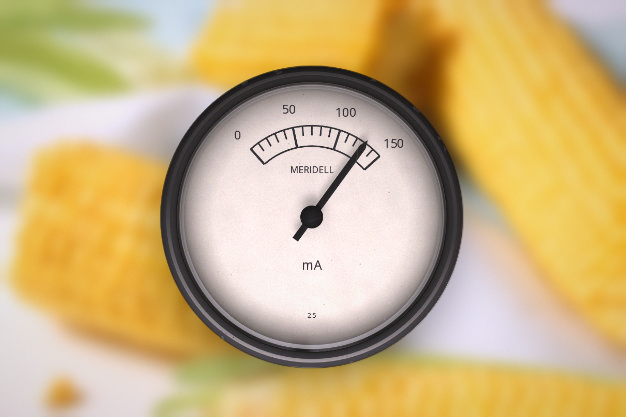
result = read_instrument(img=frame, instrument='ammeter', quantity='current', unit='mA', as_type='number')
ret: 130 mA
